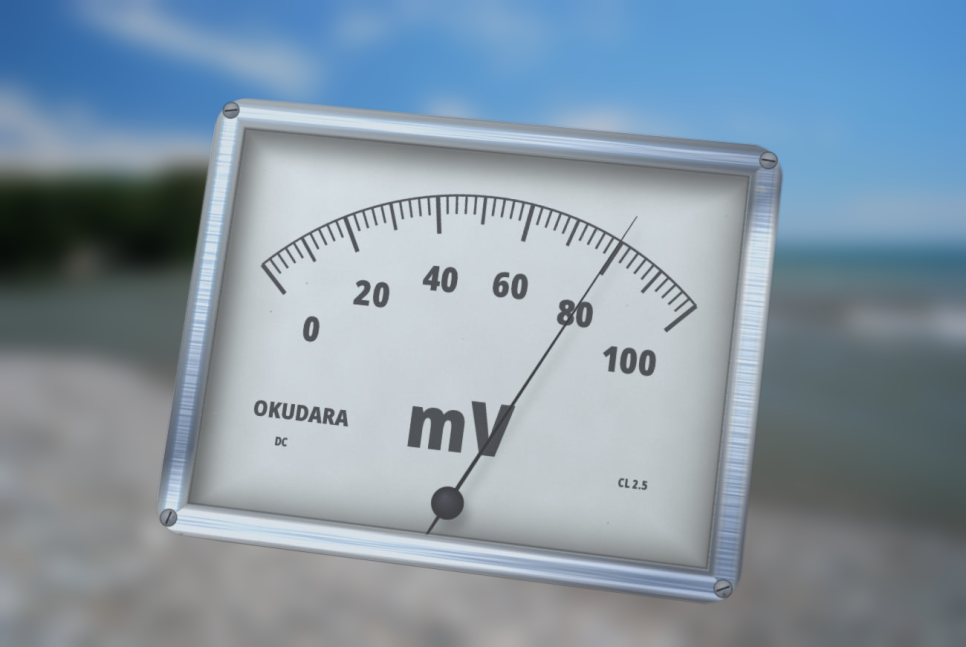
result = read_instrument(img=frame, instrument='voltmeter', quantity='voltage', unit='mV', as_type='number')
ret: 80 mV
